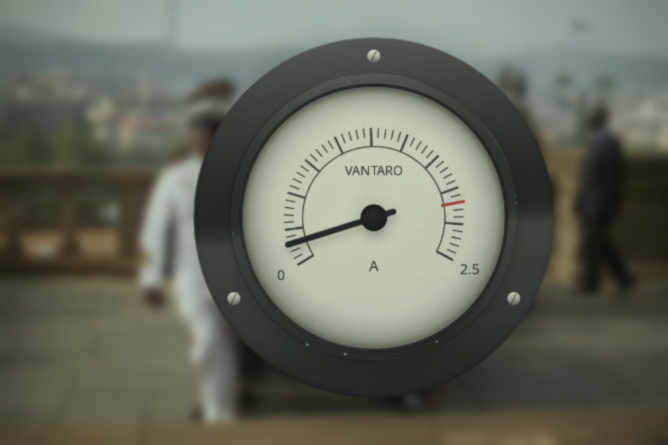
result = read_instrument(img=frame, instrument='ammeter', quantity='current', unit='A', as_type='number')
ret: 0.15 A
